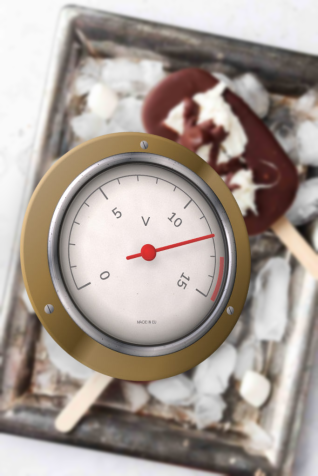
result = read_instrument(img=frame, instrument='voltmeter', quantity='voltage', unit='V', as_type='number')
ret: 12 V
